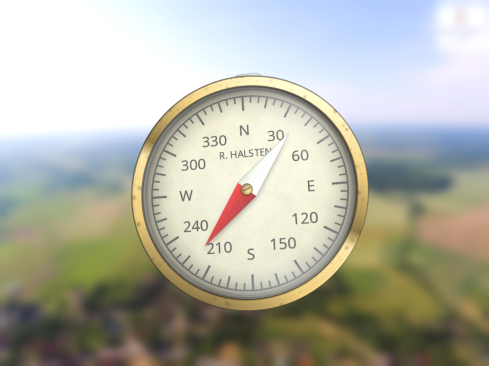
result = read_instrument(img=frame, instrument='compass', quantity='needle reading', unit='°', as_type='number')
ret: 220 °
